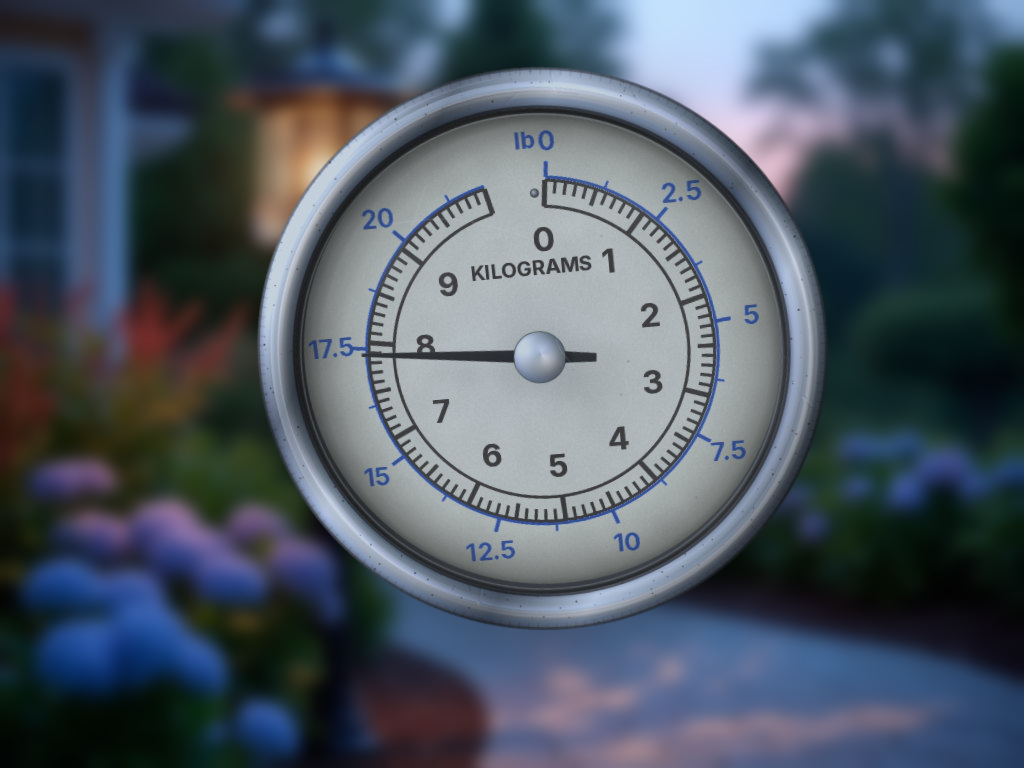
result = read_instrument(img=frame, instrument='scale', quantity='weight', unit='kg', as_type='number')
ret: 7.9 kg
